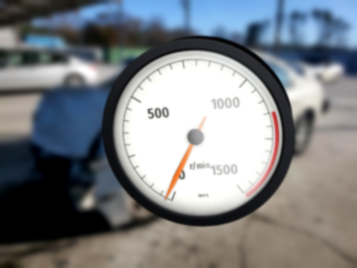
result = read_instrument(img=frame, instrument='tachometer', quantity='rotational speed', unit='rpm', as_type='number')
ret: 25 rpm
